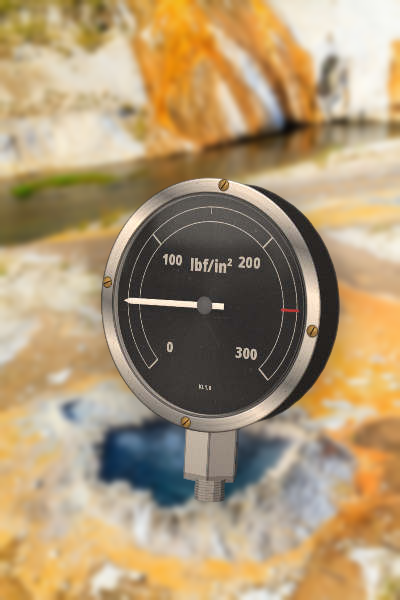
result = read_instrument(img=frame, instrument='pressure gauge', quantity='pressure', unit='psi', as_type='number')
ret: 50 psi
